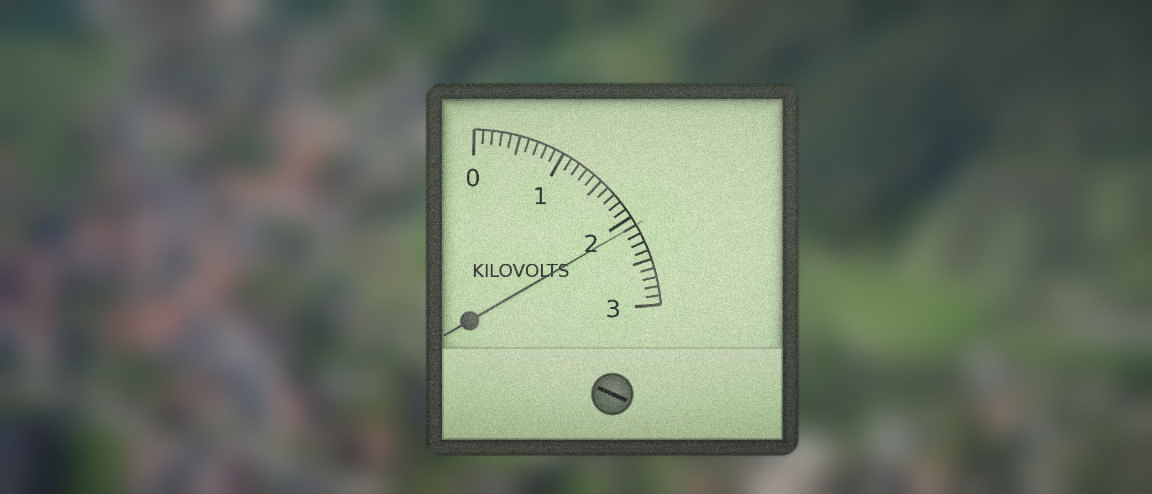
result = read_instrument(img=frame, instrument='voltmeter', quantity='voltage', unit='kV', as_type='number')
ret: 2.1 kV
